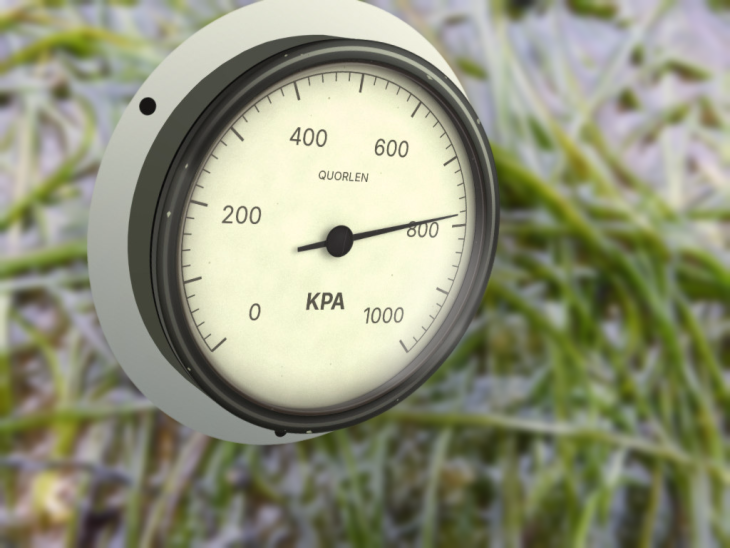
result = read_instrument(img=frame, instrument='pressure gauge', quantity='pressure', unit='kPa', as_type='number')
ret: 780 kPa
